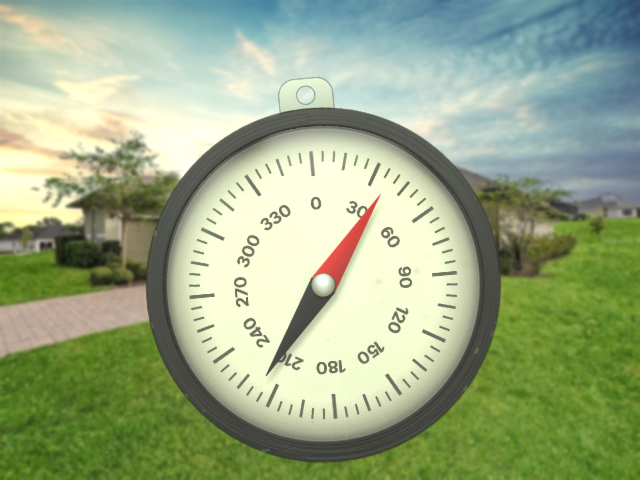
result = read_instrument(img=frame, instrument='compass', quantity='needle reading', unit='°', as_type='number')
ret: 37.5 °
